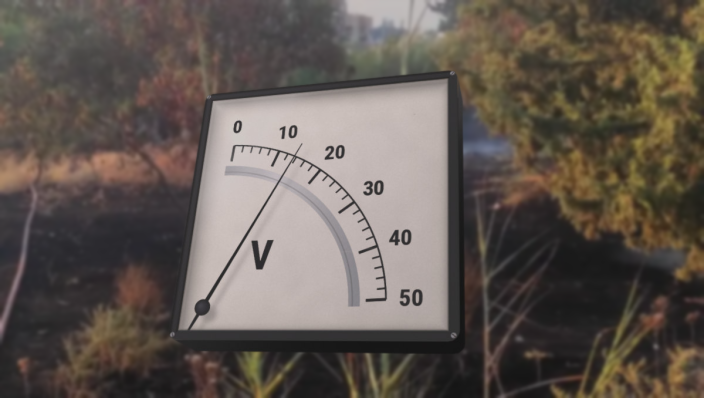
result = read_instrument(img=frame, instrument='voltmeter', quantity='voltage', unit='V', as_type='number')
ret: 14 V
